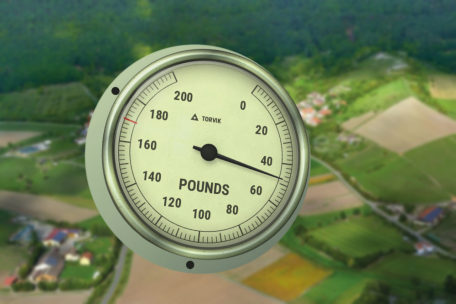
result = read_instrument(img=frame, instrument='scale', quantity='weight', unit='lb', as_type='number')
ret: 48 lb
